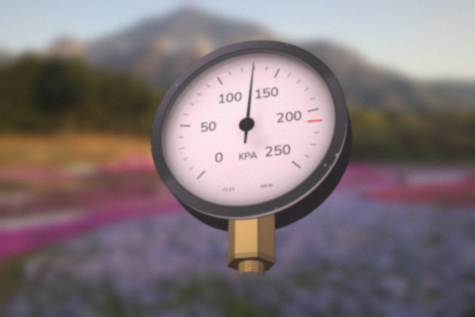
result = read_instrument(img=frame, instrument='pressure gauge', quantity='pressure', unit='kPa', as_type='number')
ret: 130 kPa
